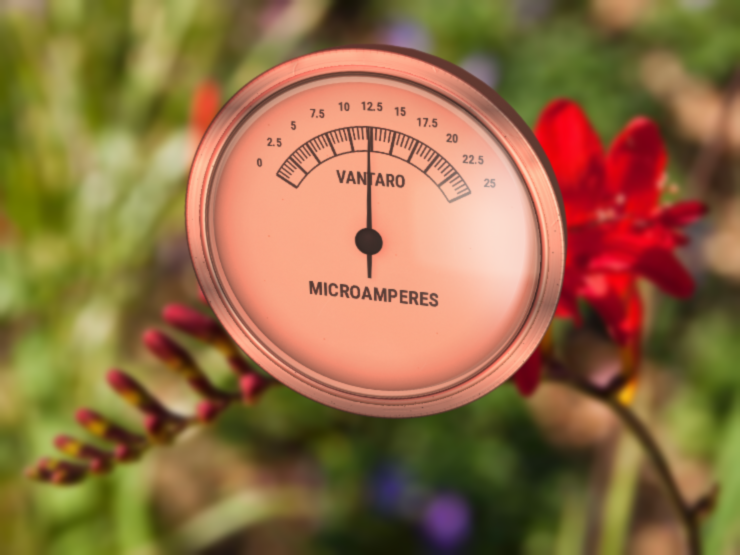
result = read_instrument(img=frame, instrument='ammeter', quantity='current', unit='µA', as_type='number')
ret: 12.5 µA
